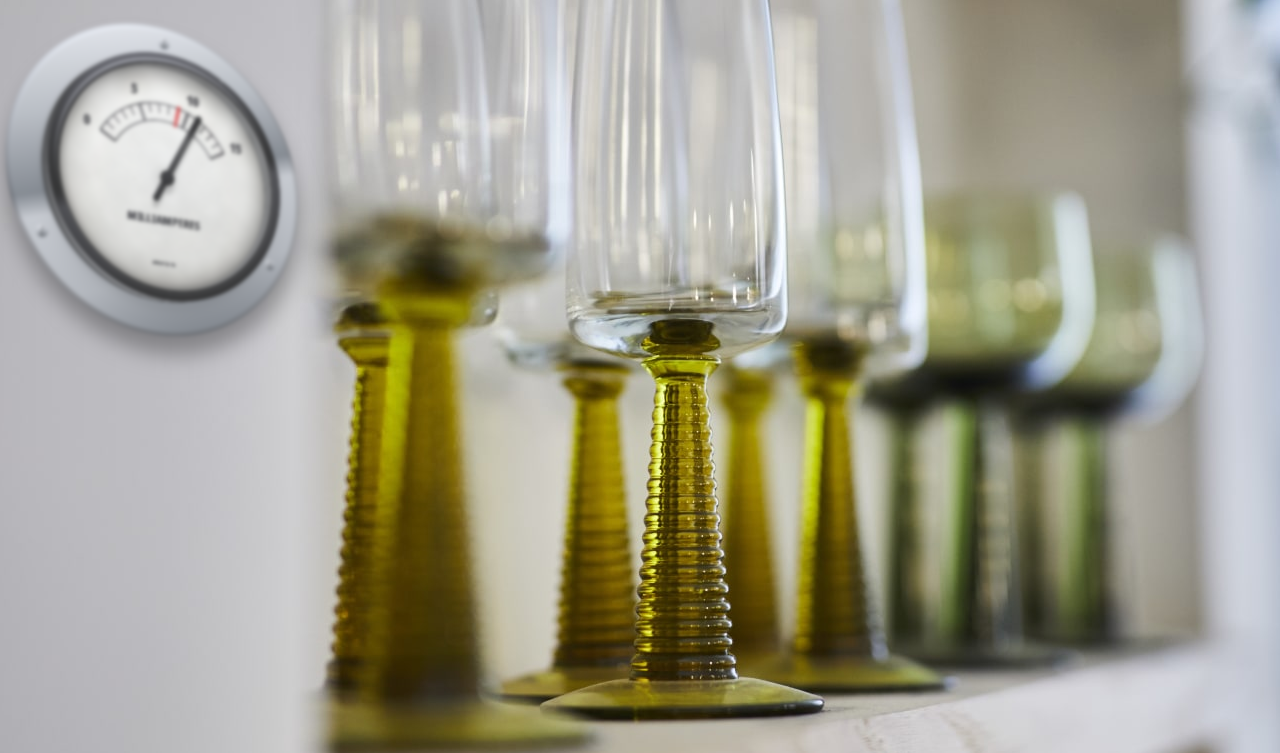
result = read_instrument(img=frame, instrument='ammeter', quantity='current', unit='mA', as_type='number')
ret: 11 mA
